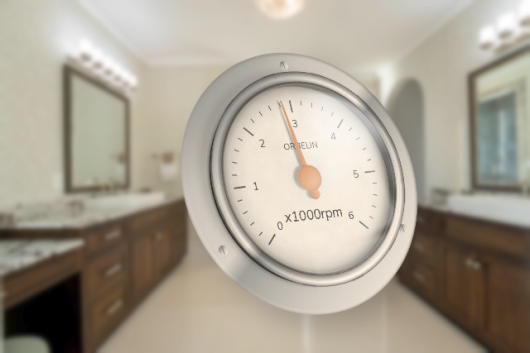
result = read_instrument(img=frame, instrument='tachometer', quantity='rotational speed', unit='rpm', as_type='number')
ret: 2800 rpm
